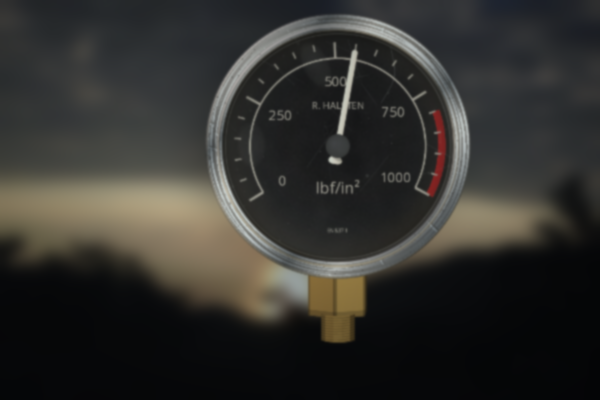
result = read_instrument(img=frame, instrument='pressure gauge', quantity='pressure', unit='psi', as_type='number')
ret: 550 psi
